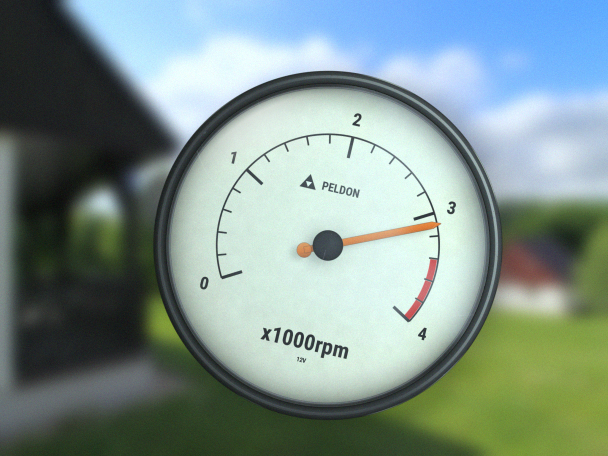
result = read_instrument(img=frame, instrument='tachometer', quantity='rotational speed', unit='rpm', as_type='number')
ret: 3100 rpm
